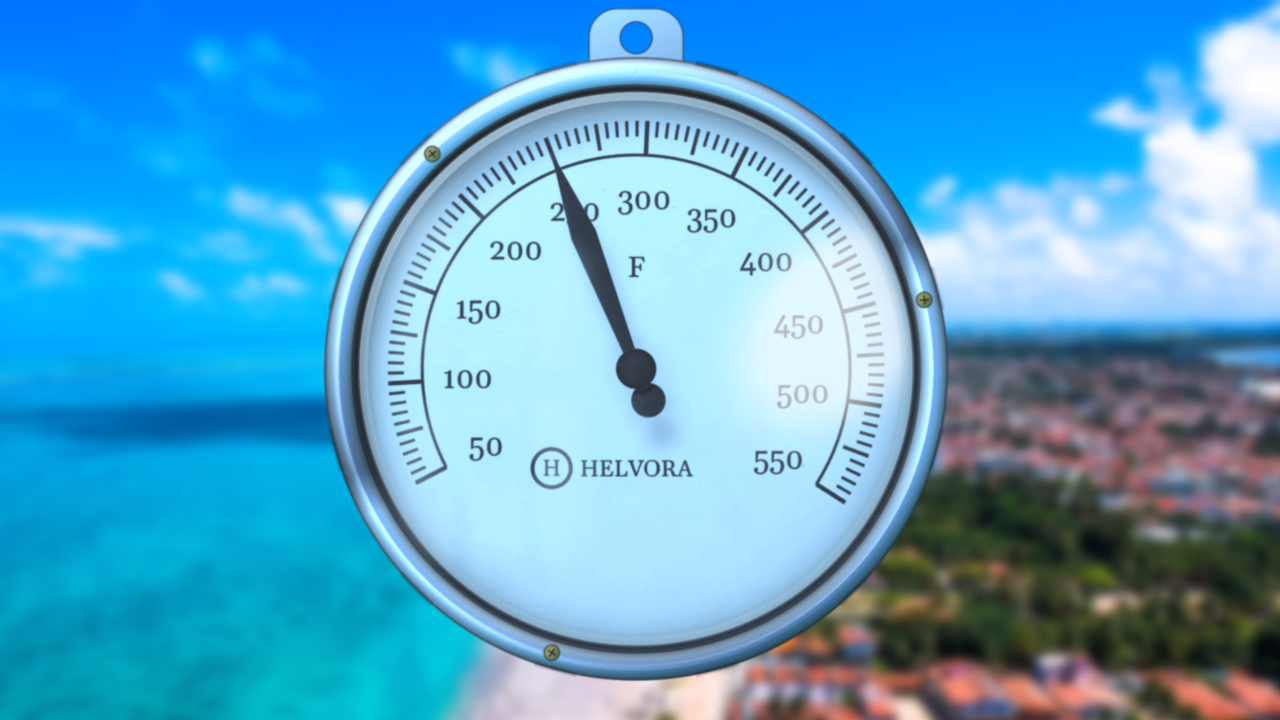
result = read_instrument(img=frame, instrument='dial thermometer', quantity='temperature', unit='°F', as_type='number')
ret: 250 °F
